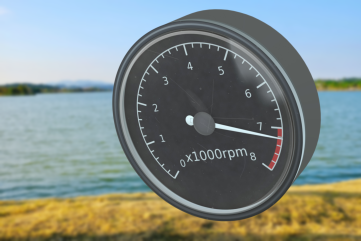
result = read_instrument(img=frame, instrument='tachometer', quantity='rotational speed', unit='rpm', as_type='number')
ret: 7200 rpm
